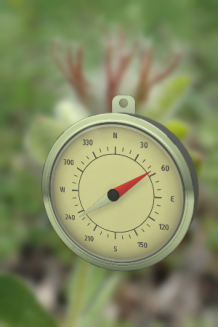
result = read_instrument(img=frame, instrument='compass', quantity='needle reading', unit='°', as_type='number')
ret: 55 °
